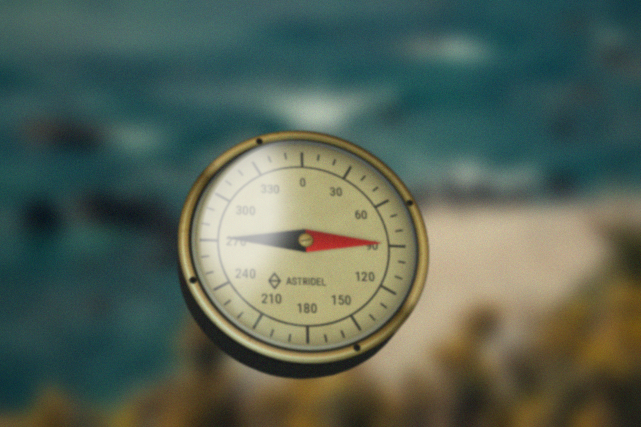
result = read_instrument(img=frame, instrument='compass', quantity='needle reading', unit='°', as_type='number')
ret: 90 °
